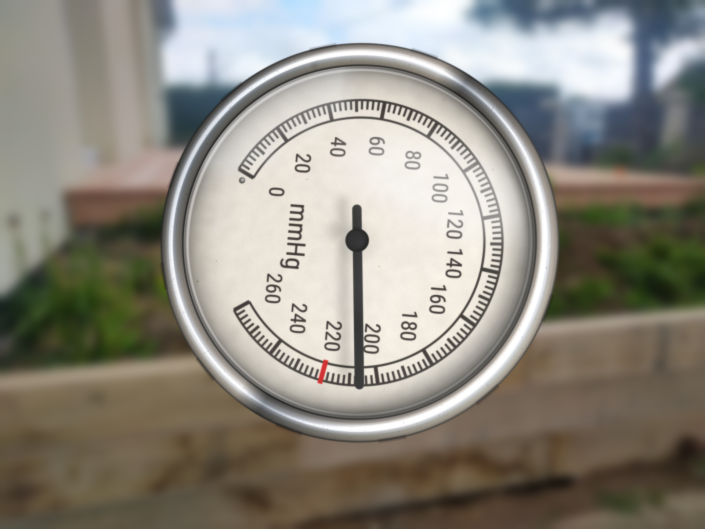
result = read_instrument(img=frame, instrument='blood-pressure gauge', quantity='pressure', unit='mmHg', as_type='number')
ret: 206 mmHg
